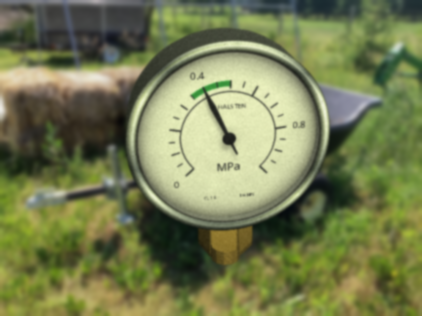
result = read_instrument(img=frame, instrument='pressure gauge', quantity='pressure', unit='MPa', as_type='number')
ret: 0.4 MPa
